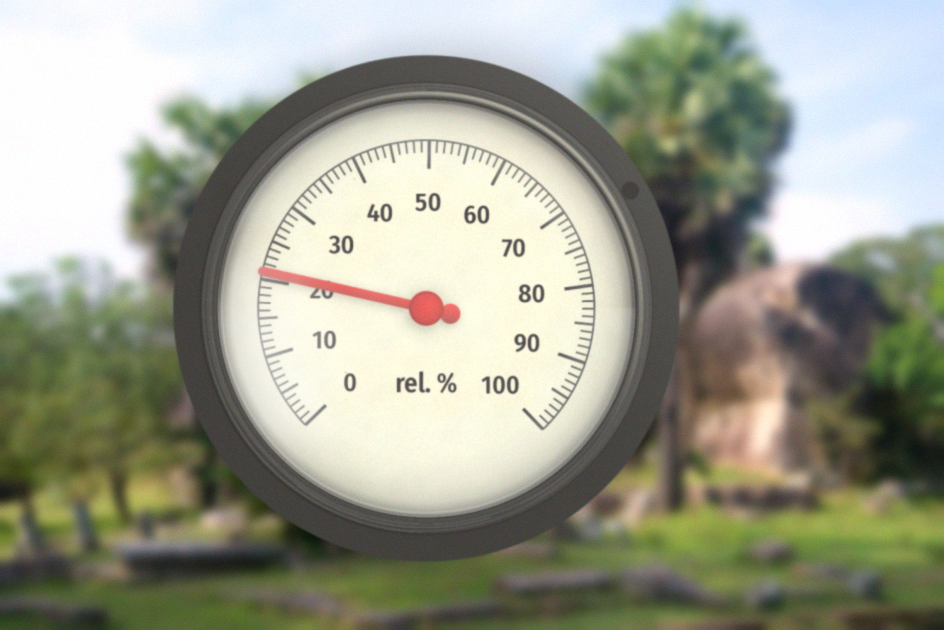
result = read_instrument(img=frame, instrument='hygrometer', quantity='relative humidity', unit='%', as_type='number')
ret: 21 %
